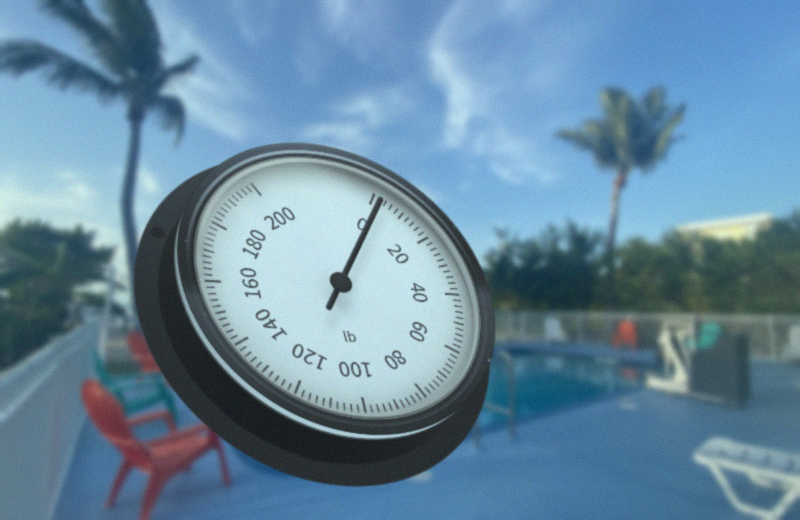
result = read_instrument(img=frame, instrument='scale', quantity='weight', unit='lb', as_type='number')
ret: 2 lb
